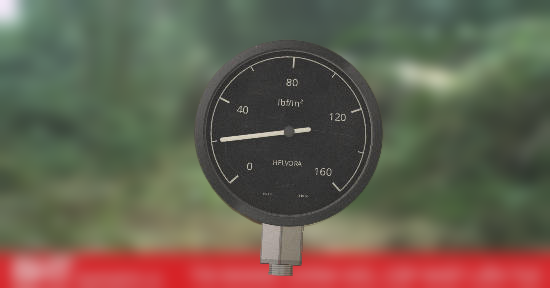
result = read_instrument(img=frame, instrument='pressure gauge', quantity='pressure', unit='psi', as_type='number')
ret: 20 psi
